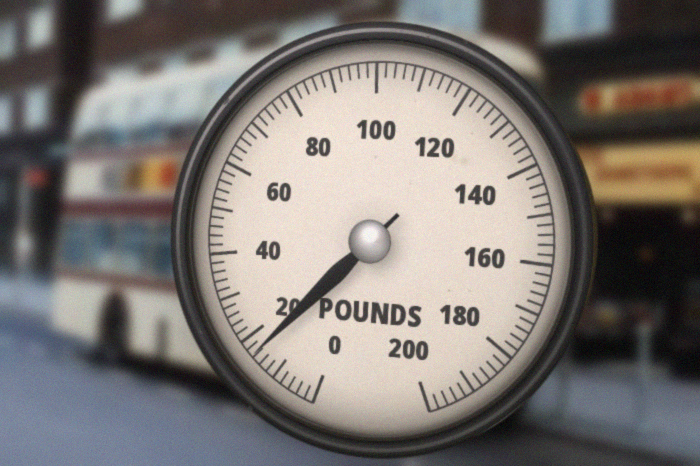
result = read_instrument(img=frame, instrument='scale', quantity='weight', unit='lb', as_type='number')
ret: 16 lb
